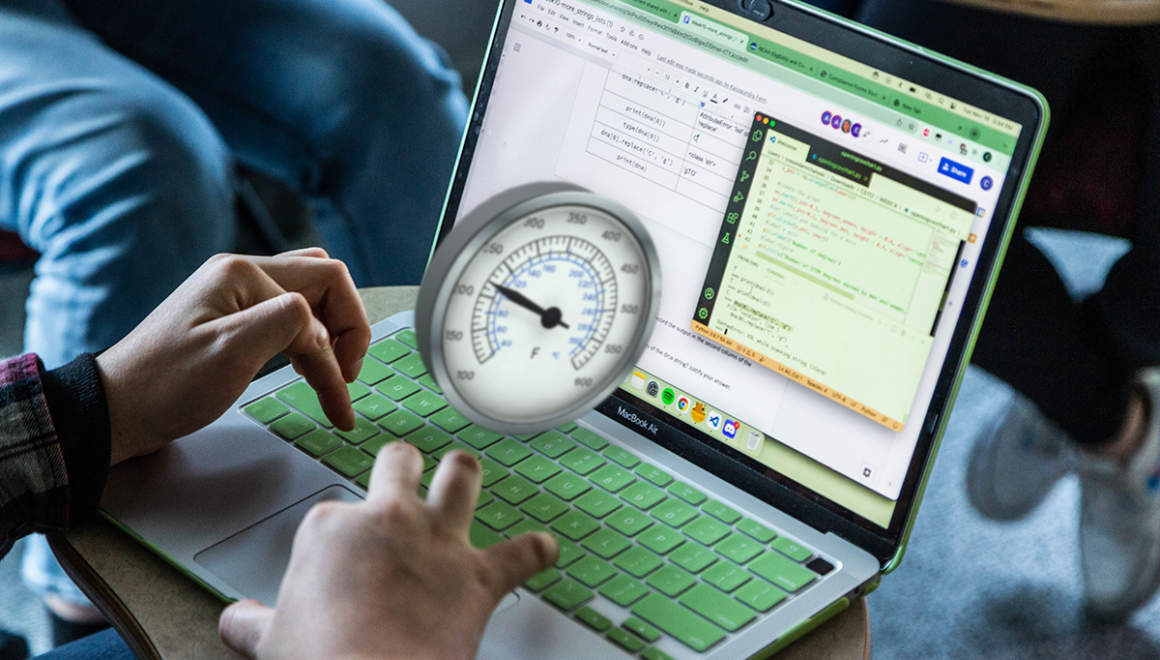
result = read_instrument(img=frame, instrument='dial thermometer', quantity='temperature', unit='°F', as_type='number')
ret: 220 °F
